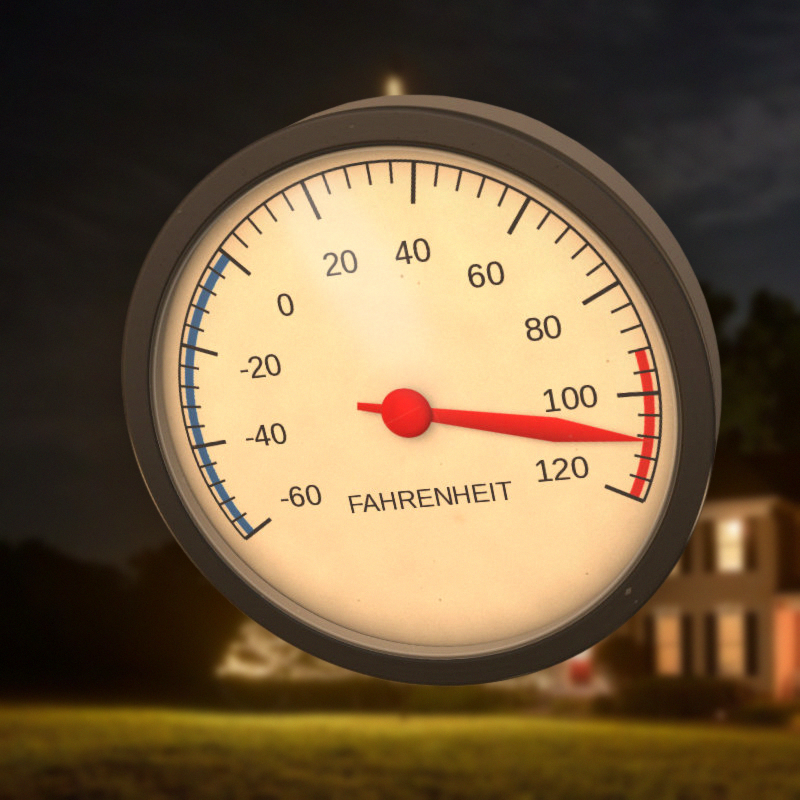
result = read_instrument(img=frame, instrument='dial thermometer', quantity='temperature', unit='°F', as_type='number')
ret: 108 °F
